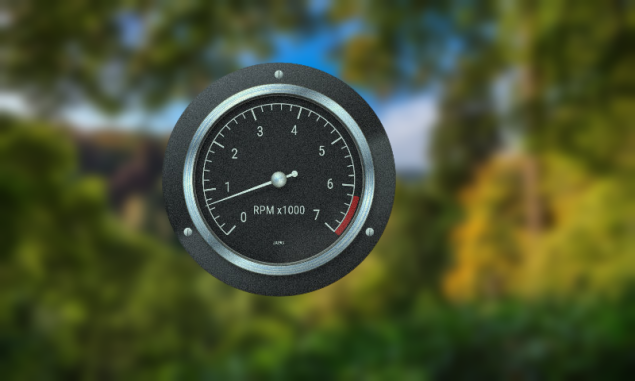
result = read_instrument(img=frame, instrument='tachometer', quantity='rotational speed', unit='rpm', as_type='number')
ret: 700 rpm
